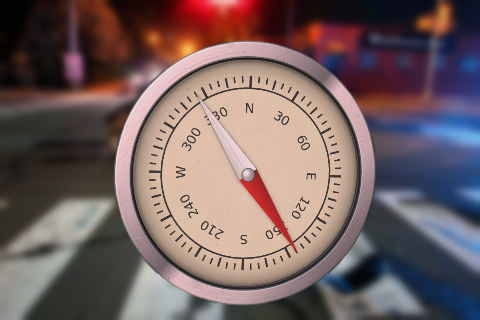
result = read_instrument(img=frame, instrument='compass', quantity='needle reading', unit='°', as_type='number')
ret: 145 °
